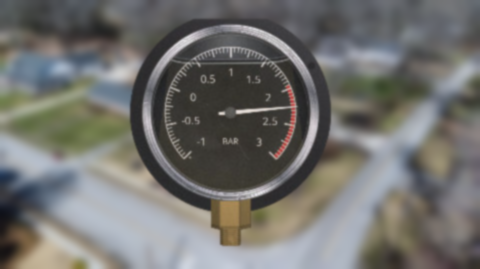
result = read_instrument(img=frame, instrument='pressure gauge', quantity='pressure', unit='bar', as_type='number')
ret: 2.25 bar
